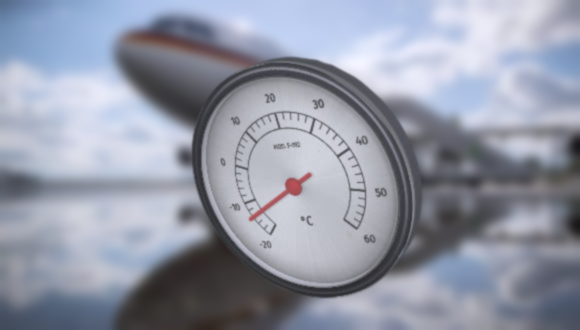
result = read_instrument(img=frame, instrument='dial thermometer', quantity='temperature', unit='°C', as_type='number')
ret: -14 °C
